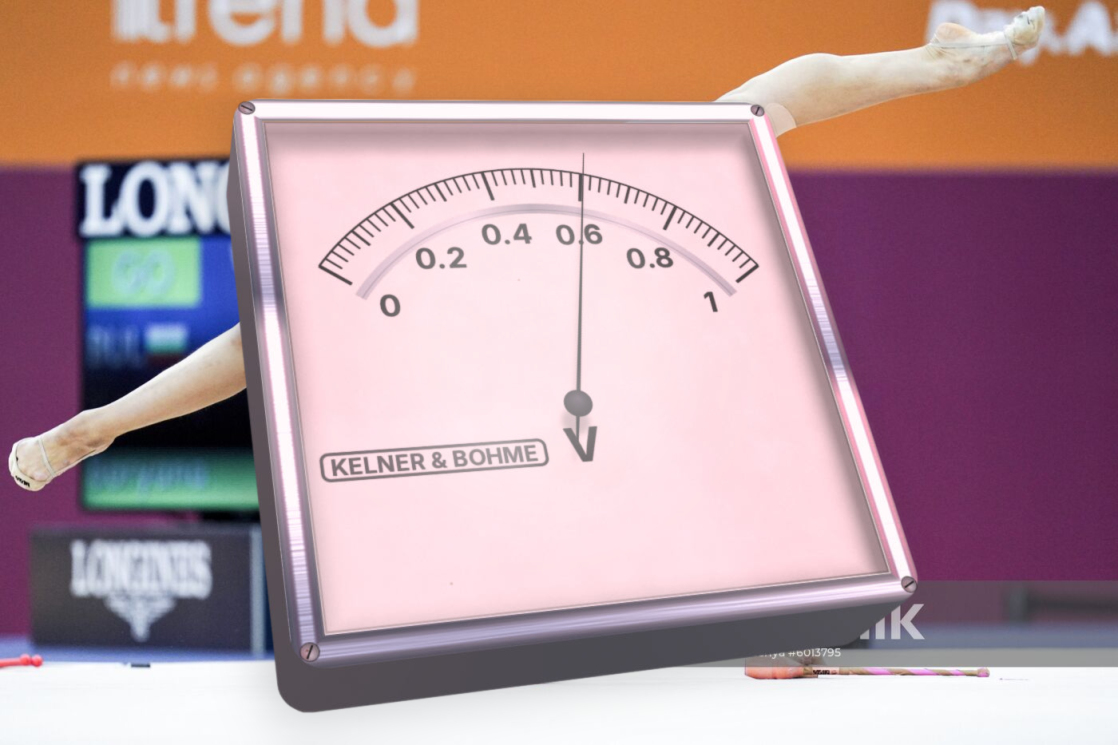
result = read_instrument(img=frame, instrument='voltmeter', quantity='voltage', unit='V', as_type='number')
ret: 0.6 V
